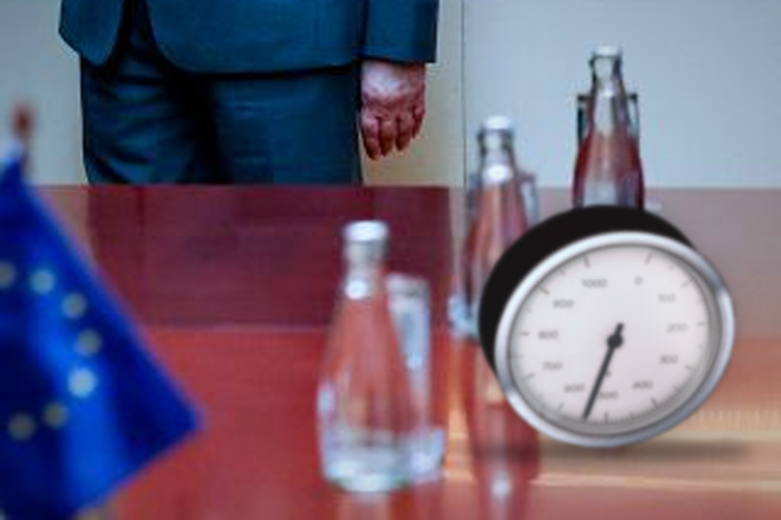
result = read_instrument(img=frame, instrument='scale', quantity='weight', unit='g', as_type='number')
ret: 550 g
